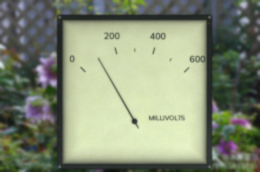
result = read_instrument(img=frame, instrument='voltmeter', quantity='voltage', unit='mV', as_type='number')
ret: 100 mV
